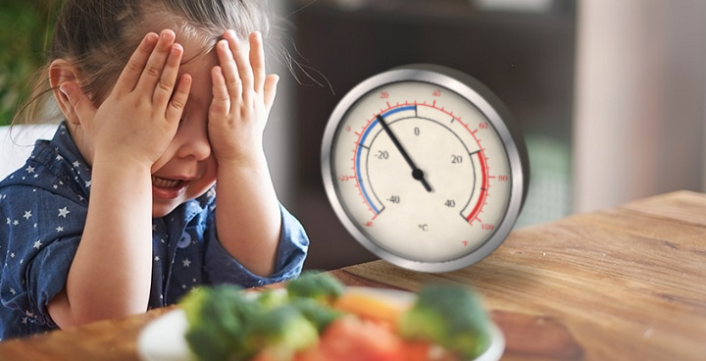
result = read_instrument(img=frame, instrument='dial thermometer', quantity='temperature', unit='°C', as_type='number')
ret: -10 °C
